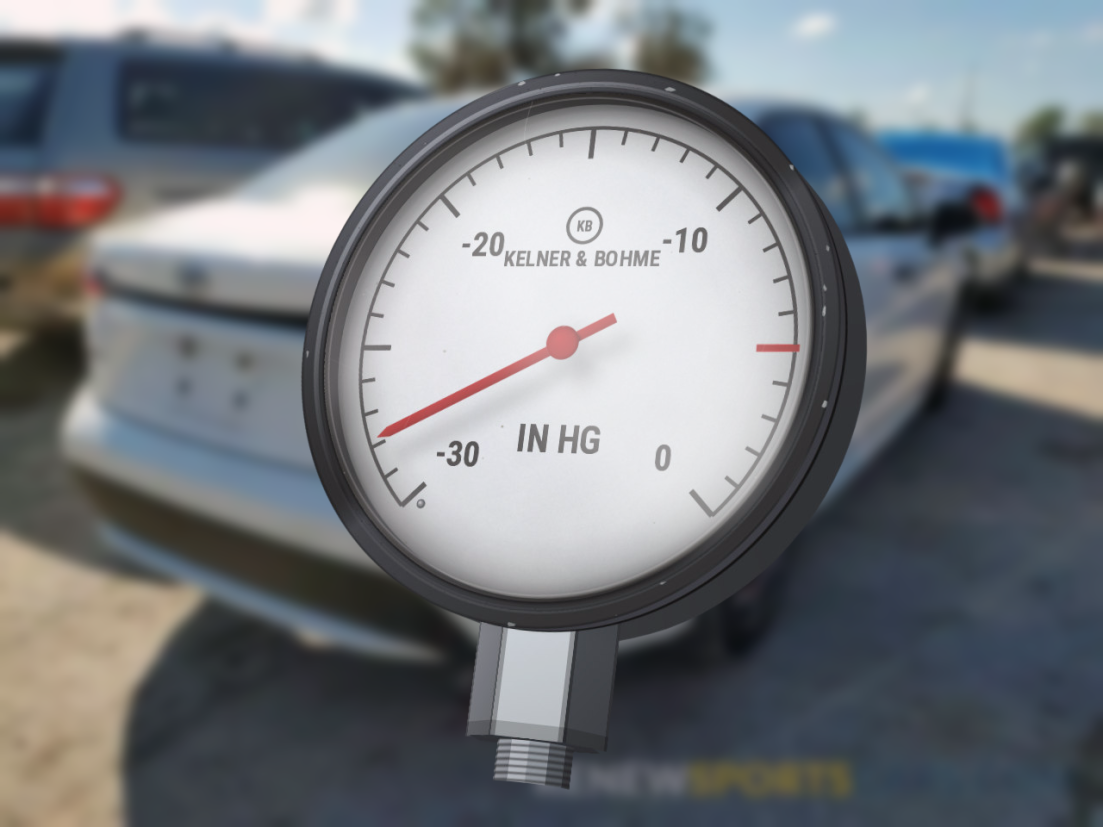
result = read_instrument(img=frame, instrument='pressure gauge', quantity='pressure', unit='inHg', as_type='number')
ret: -28 inHg
